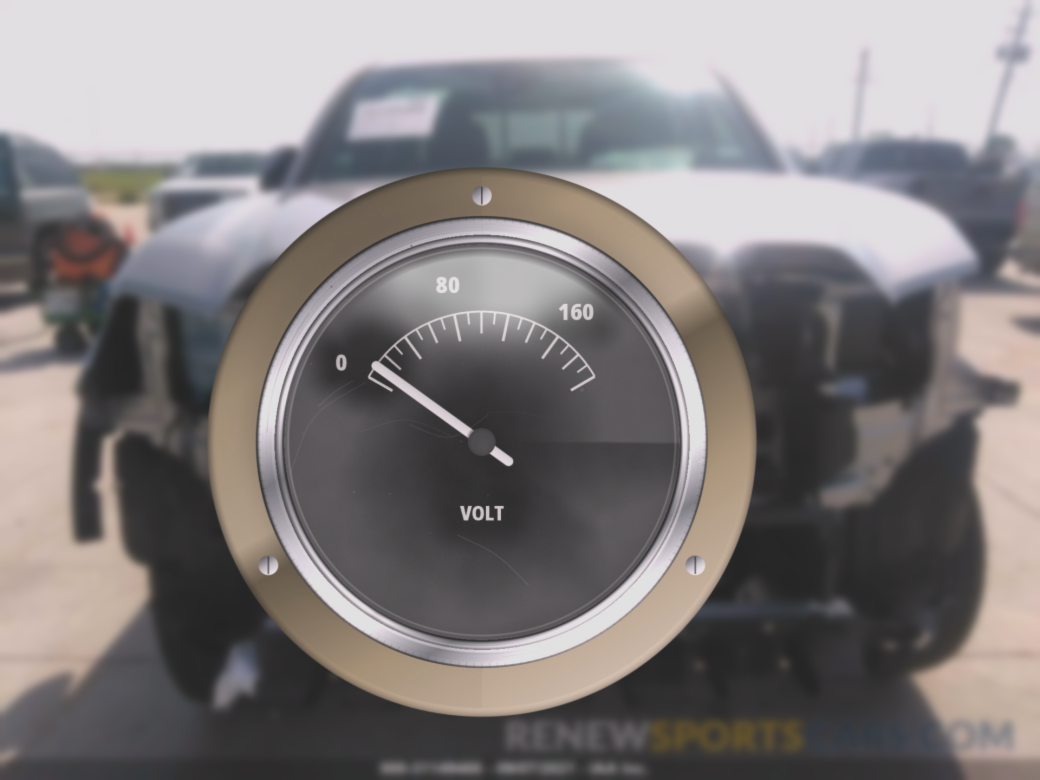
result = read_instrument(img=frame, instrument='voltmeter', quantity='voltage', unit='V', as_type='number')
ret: 10 V
